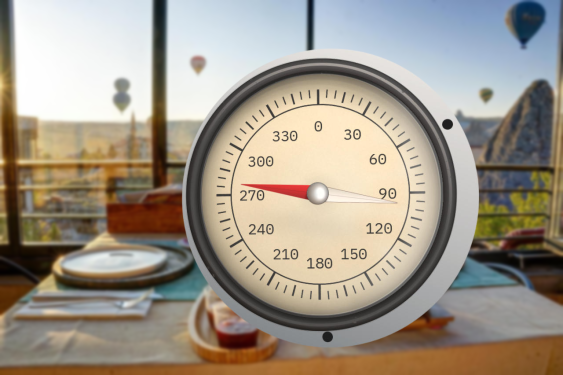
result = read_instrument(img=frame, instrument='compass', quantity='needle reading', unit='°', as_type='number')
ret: 277.5 °
